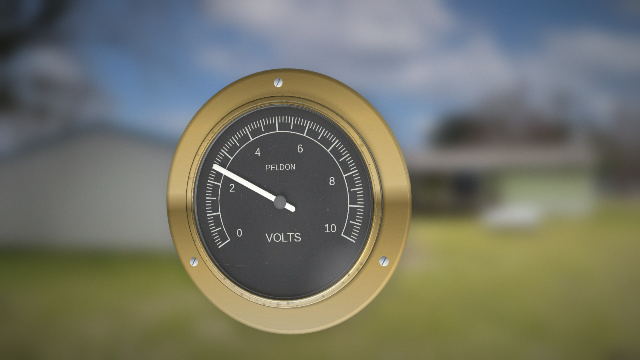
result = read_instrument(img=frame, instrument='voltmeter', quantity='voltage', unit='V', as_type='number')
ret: 2.5 V
